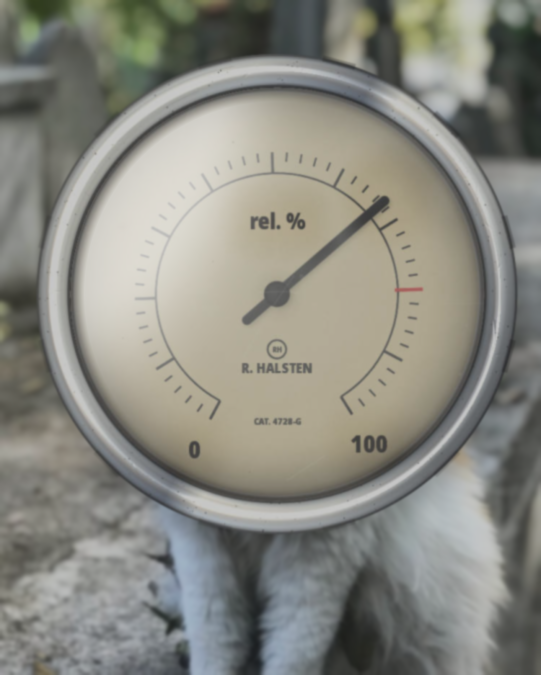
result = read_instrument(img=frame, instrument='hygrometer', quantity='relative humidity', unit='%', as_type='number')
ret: 67 %
